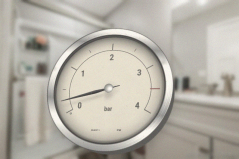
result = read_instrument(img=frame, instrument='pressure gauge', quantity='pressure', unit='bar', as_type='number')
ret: 0.25 bar
